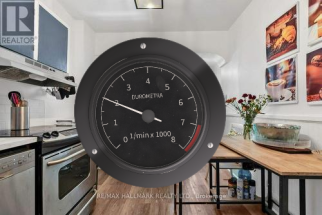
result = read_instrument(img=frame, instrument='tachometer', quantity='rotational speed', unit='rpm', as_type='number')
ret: 2000 rpm
